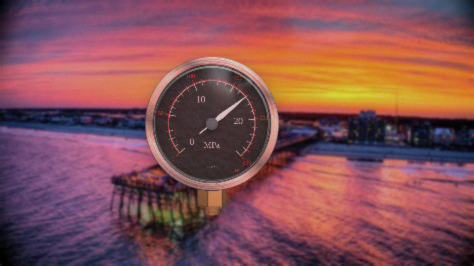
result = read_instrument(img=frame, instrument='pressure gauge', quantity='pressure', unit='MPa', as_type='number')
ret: 17 MPa
